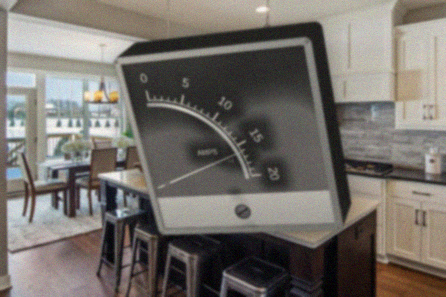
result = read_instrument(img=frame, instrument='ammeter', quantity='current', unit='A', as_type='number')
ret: 16 A
